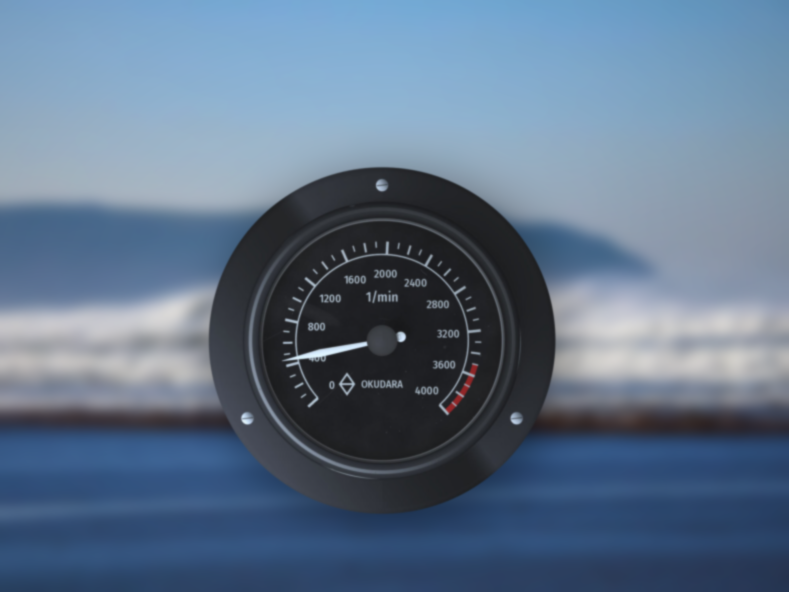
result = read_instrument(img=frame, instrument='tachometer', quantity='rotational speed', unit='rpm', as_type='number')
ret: 450 rpm
